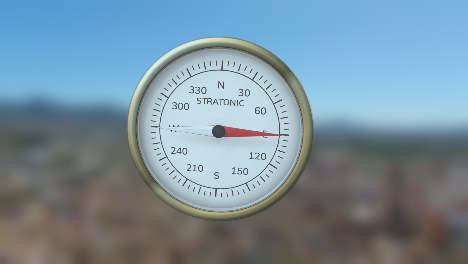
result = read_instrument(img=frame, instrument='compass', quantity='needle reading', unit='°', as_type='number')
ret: 90 °
